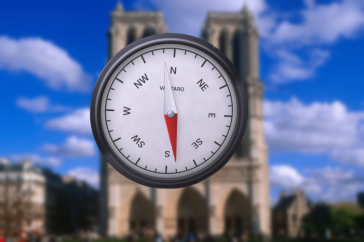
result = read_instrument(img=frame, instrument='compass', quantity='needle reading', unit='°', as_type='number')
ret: 170 °
